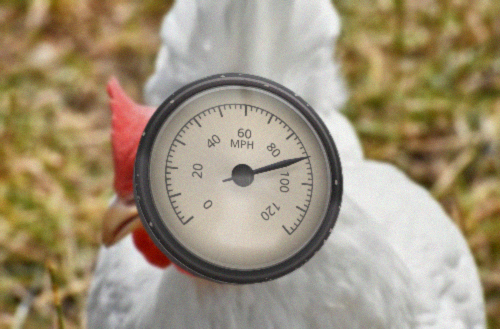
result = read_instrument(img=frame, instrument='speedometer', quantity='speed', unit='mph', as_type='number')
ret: 90 mph
